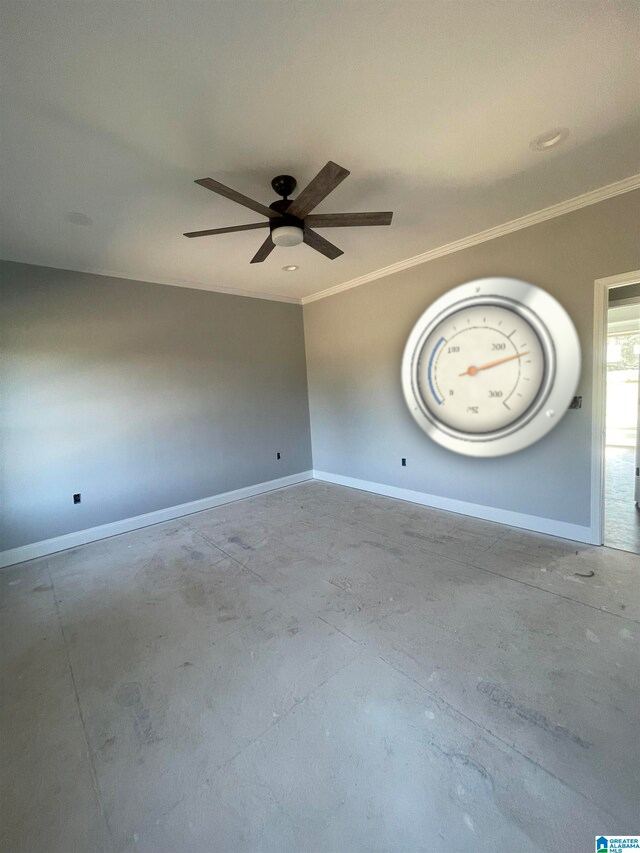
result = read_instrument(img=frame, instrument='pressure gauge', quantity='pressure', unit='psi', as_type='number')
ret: 230 psi
